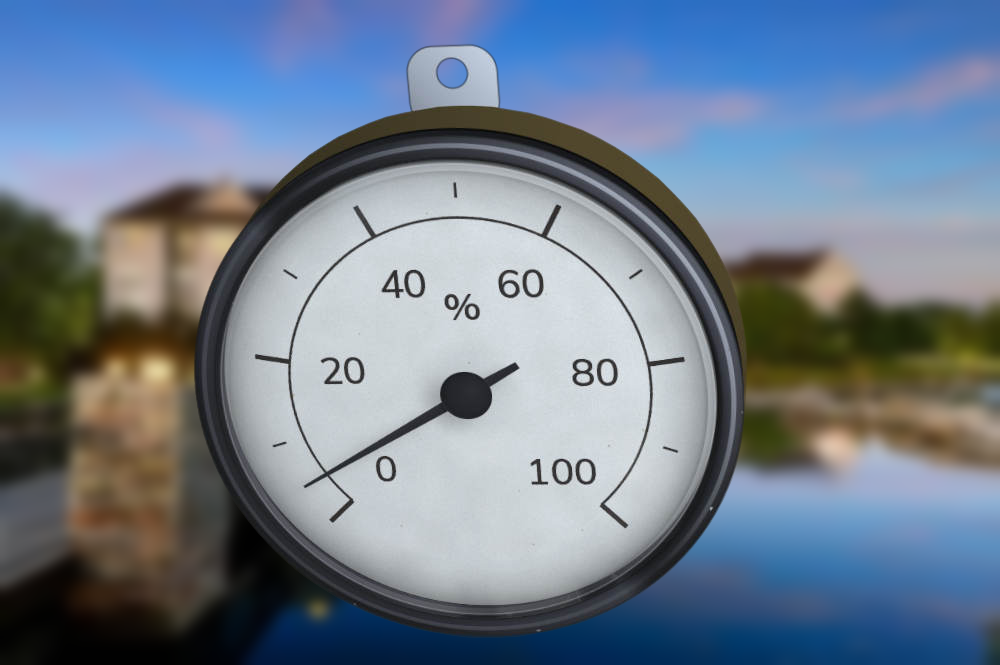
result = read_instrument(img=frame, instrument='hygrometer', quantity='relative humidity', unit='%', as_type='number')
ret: 5 %
